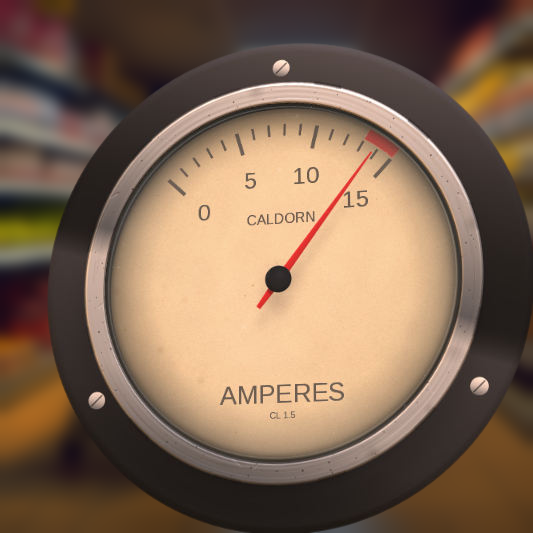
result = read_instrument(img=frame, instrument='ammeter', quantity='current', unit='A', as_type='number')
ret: 14 A
